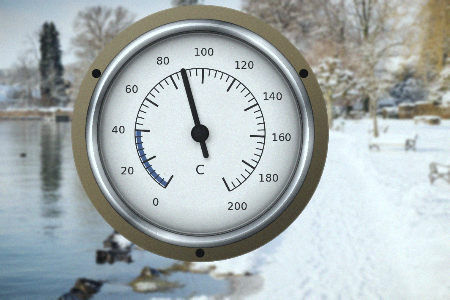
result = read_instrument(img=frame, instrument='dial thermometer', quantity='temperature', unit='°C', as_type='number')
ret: 88 °C
